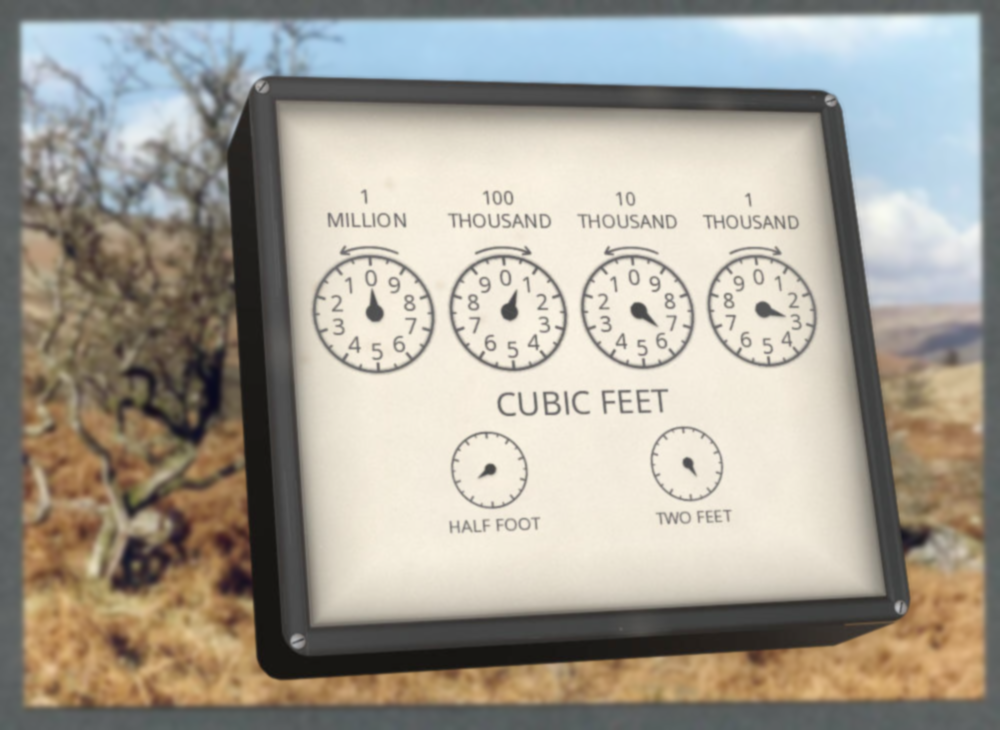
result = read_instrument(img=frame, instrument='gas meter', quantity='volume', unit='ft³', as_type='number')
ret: 6300 ft³
